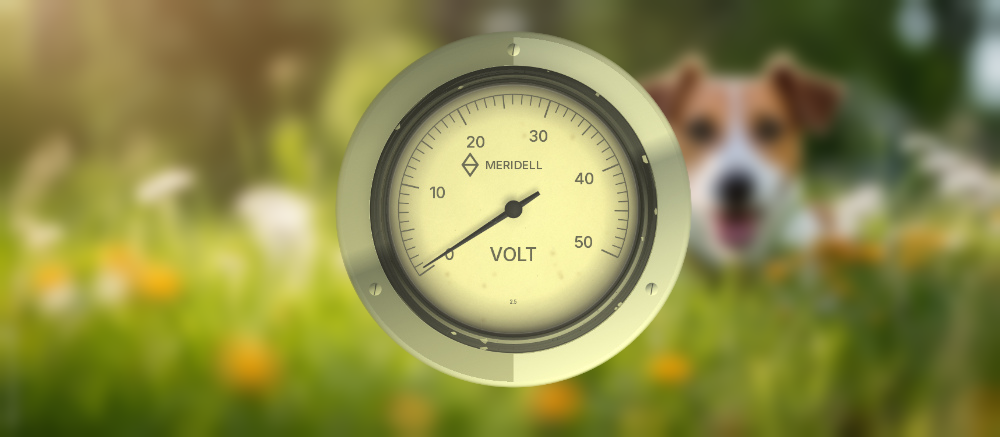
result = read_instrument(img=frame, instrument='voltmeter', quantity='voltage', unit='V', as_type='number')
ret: 0.5 V
